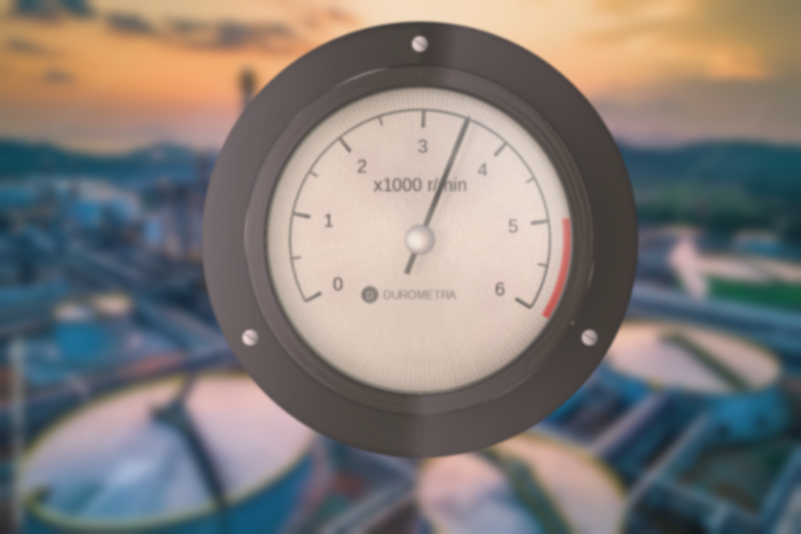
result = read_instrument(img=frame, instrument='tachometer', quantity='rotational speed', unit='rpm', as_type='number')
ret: 3500 rpm
